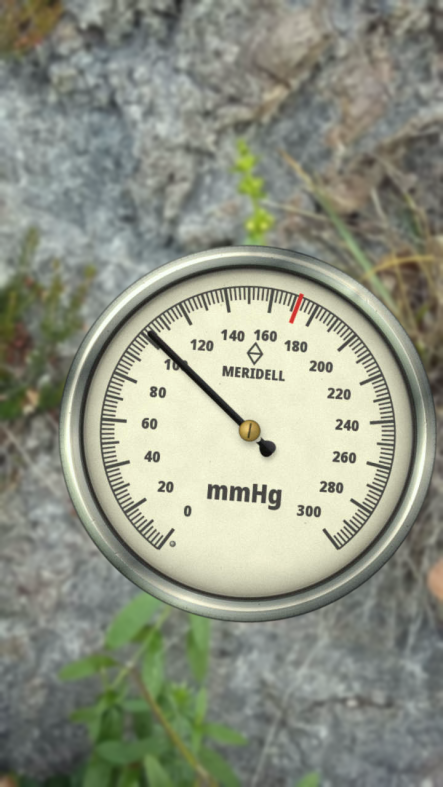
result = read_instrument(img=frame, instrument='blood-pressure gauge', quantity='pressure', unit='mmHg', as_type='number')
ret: 102 mmHg
